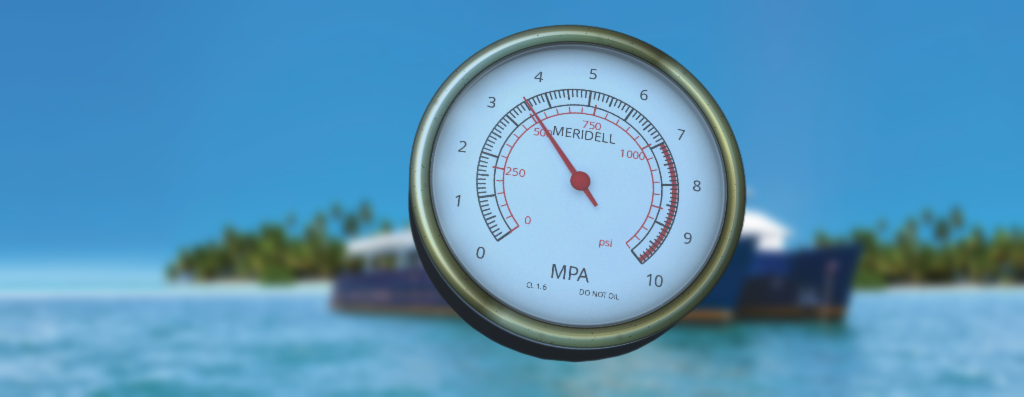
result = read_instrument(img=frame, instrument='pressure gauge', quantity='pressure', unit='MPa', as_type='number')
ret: 3.5 MPa
